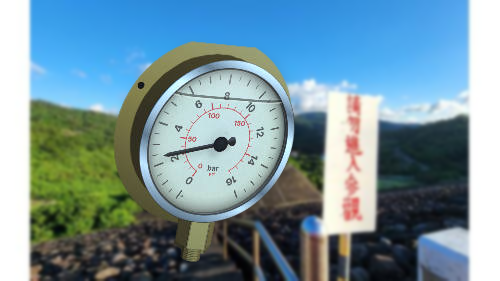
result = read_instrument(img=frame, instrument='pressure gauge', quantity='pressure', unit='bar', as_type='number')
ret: 2.5 bar
